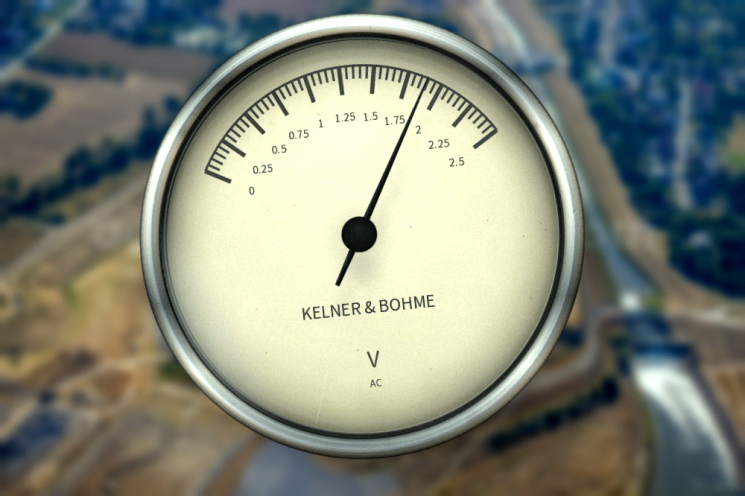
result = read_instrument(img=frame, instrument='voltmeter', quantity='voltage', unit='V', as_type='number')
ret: 1.9 V
